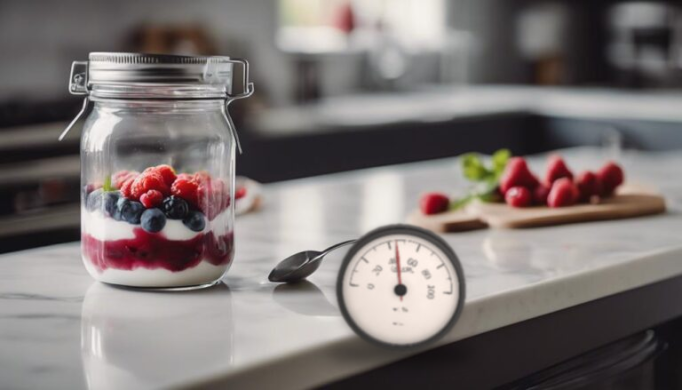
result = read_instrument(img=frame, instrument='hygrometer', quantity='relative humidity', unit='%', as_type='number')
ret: 45 %
